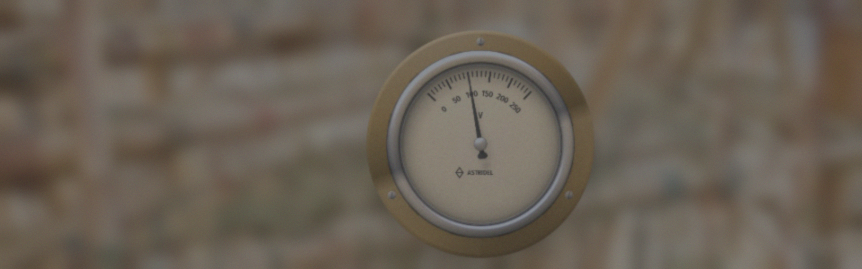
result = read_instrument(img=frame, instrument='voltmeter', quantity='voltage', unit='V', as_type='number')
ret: 100 V
